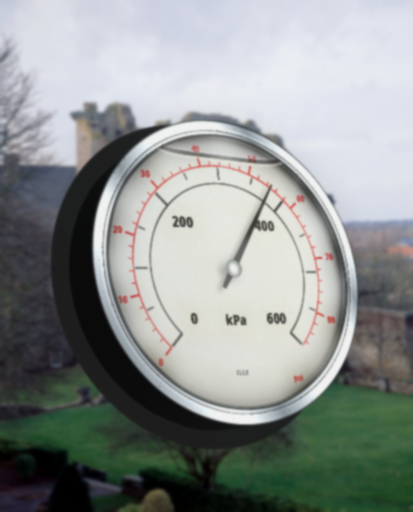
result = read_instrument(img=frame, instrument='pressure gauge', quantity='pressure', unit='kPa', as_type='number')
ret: 375 kPa
